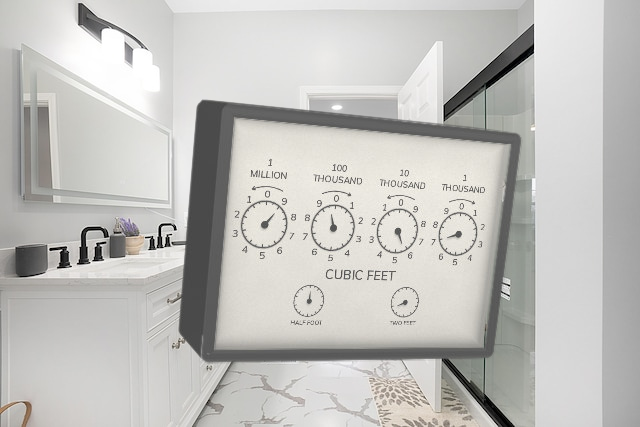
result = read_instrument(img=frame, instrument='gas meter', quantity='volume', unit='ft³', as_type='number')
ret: 895700 ft³
